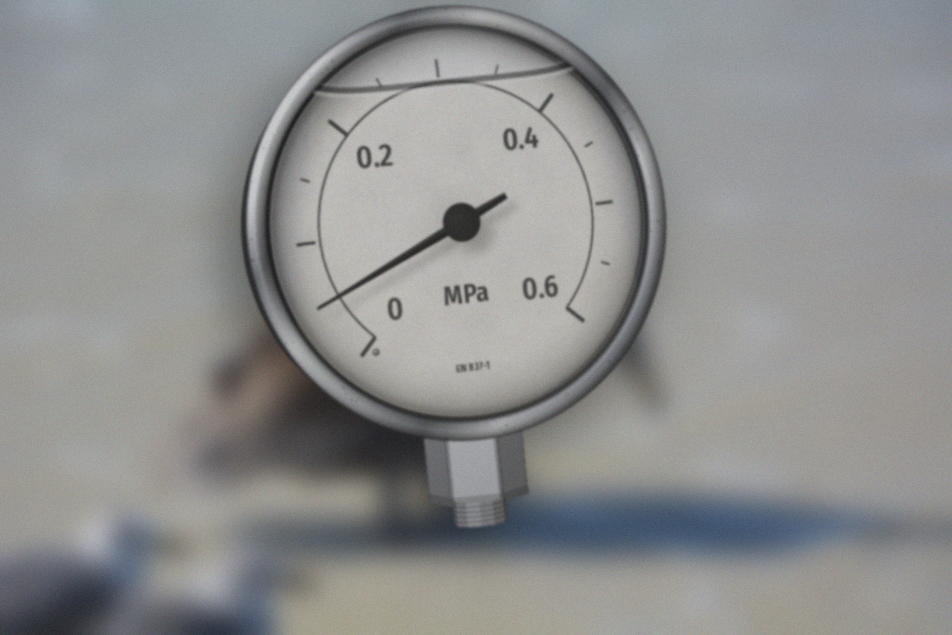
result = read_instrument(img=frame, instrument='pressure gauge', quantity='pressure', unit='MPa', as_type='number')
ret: 0.05 MPa
